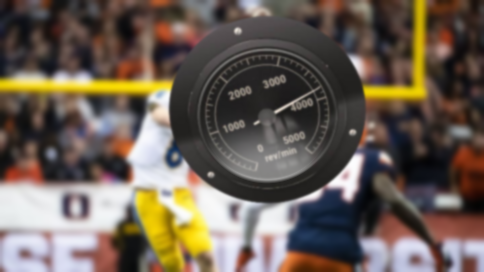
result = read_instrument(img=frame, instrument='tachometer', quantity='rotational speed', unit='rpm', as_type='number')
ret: 3800 rpm
